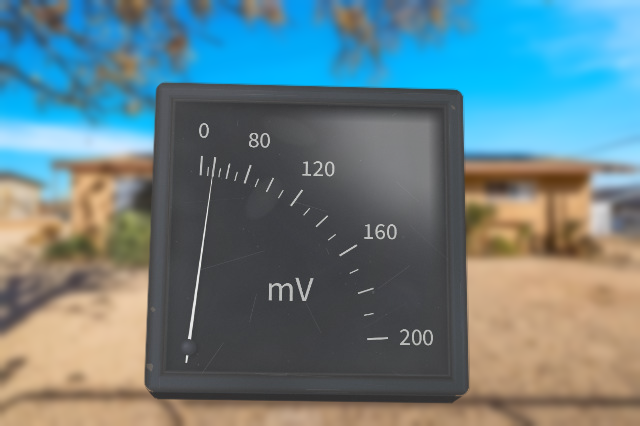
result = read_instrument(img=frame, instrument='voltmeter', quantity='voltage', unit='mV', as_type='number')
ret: 40 mV
